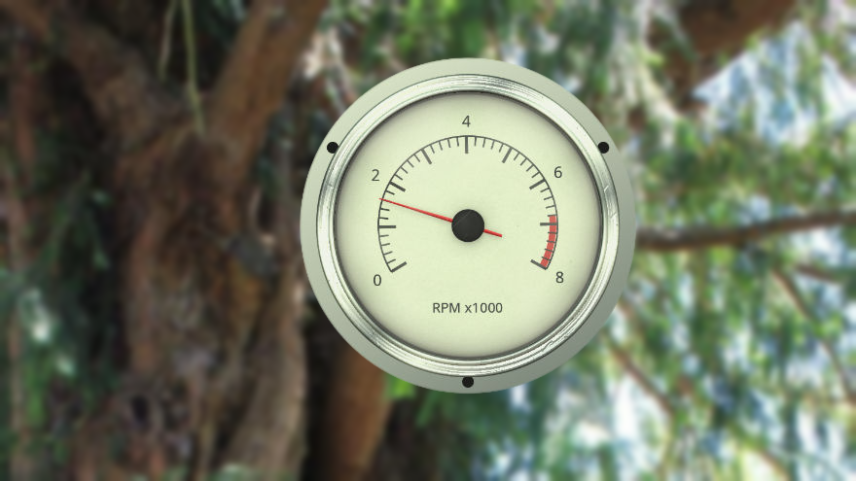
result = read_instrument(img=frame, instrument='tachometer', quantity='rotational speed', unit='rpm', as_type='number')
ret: 1600 rpm
